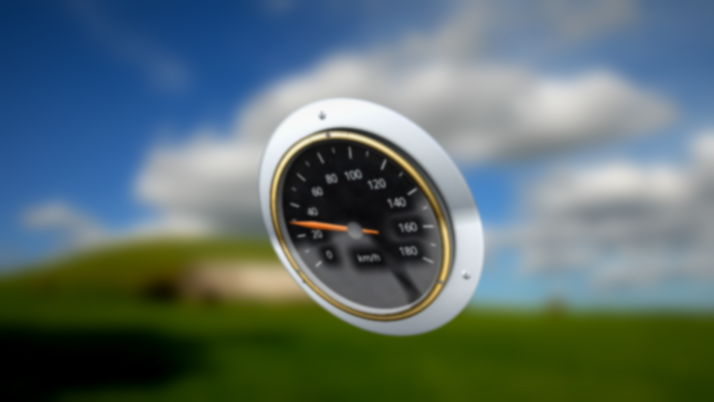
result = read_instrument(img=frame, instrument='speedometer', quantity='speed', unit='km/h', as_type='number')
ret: 30 km/h
